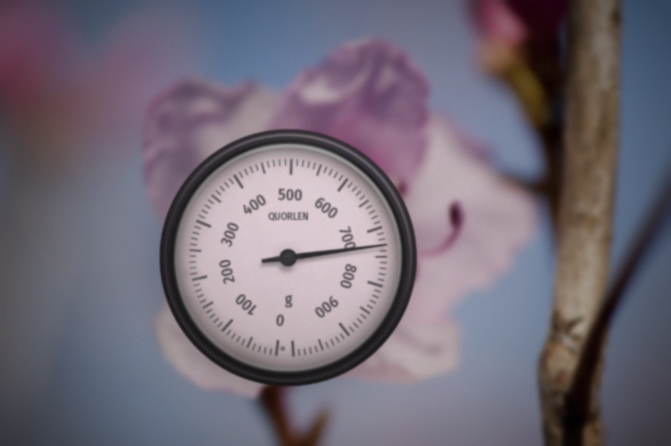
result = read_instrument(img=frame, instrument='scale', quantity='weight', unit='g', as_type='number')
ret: 730 g
